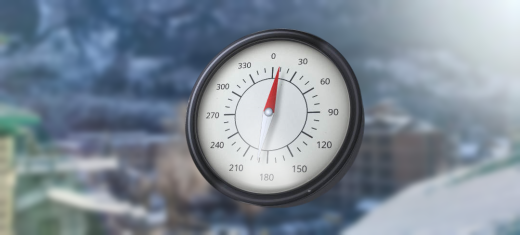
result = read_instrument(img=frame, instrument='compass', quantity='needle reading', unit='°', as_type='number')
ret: 10 °
